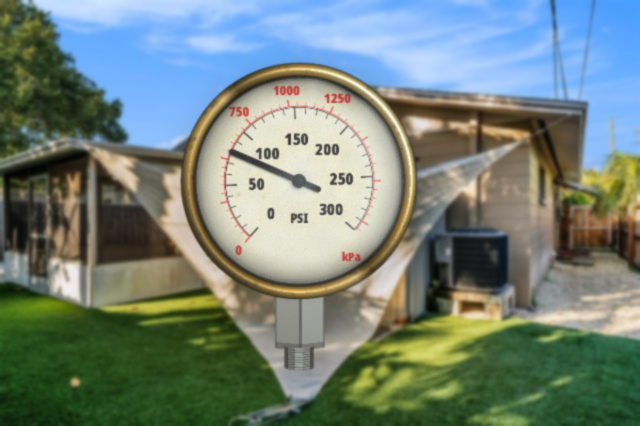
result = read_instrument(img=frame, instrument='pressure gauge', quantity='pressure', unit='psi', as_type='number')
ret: 80 psi
